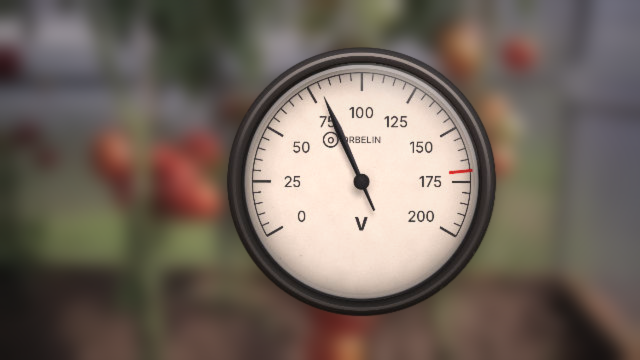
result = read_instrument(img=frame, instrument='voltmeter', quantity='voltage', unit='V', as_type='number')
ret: 80 V
